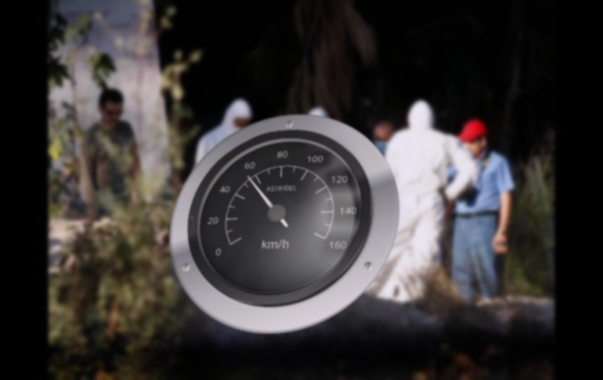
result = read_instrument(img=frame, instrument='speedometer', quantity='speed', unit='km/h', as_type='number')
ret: 55 km/h
